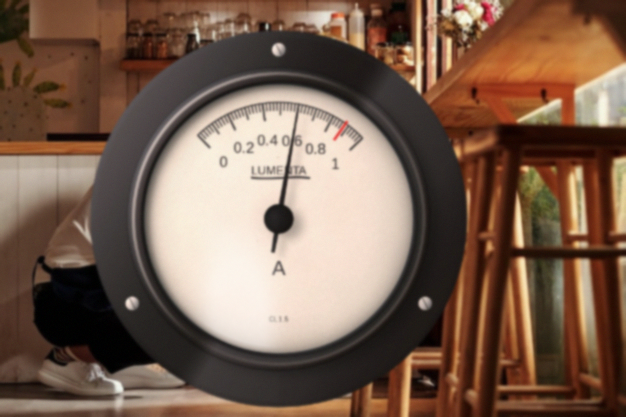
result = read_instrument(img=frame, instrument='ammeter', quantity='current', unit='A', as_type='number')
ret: 0.6 A
